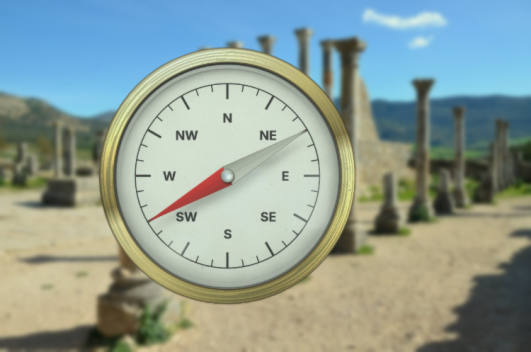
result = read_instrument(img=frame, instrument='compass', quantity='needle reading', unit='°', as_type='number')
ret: 240 °
